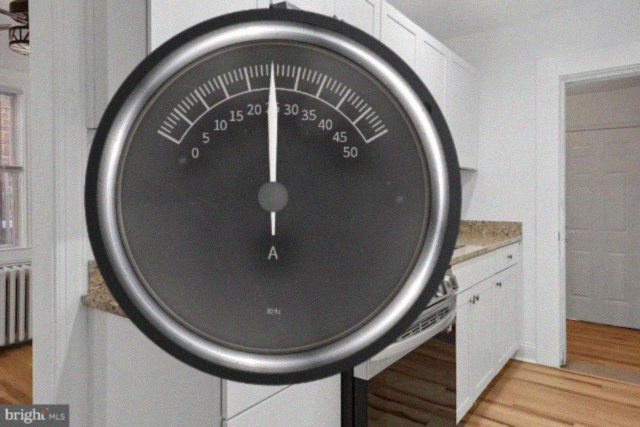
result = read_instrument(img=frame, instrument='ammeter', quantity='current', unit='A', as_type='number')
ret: 25 A
